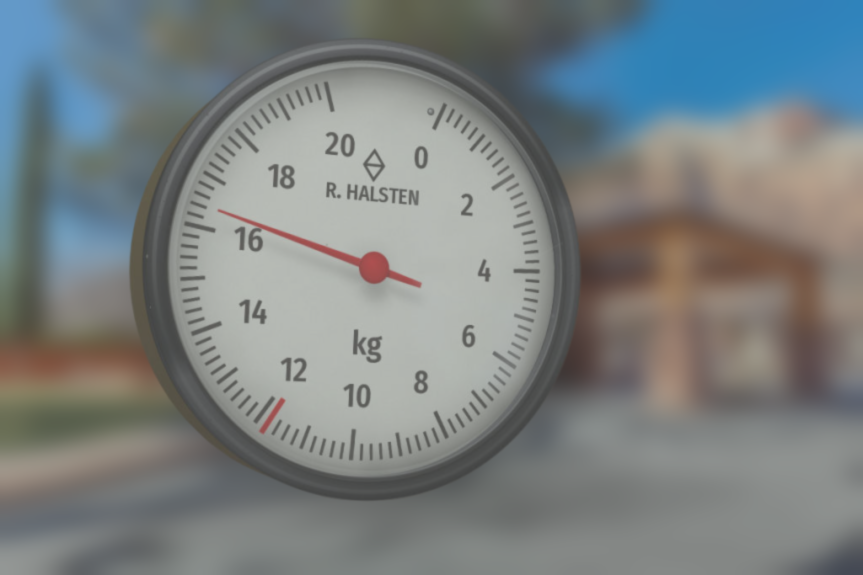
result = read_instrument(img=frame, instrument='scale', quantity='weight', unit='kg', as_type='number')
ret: 16.4 kg
